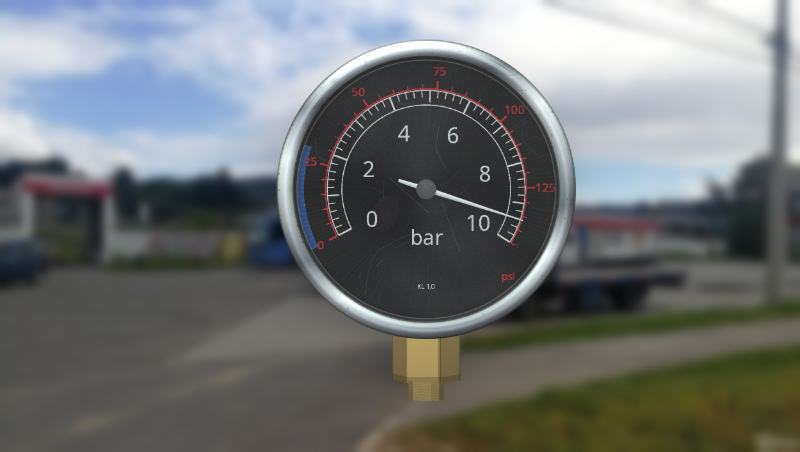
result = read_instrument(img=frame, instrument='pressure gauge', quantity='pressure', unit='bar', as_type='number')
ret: 9.4 bar
